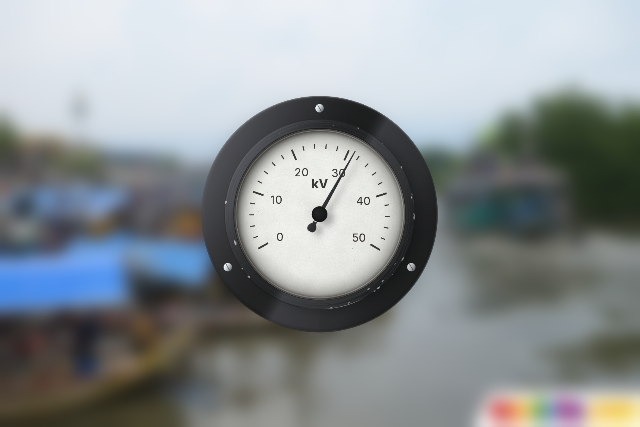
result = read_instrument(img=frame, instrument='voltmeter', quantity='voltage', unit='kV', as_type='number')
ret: 31 kV
